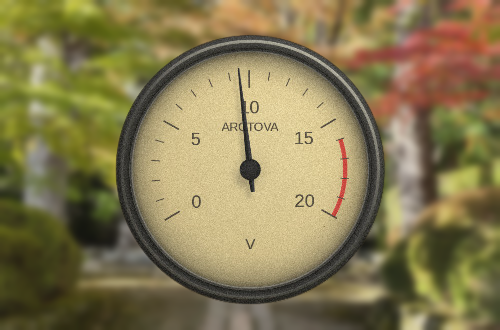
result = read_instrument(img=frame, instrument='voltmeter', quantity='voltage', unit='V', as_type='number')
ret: 9.5 V
